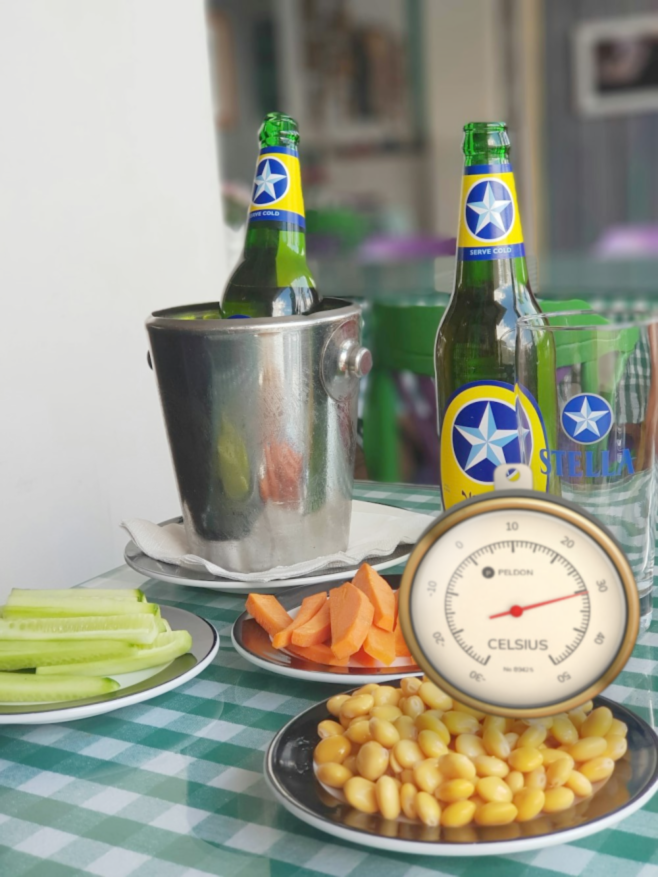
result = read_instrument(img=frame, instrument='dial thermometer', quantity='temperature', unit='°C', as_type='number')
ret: 30 °C
